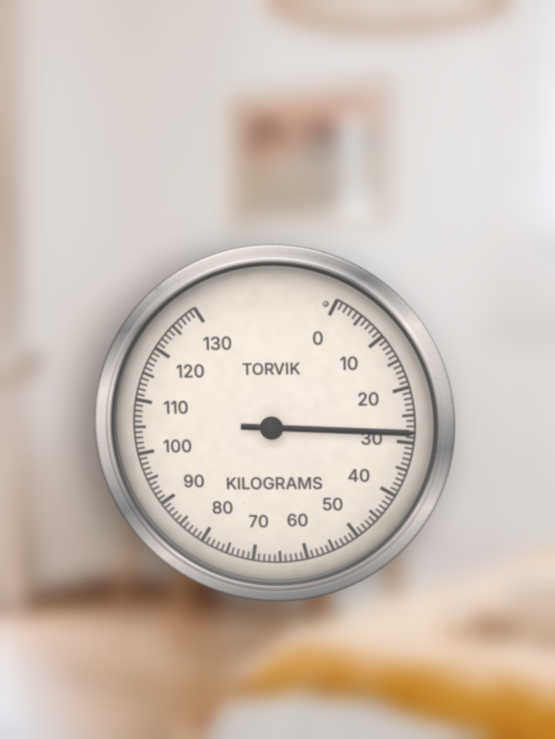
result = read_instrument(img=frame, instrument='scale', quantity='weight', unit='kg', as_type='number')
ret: 28 kg
